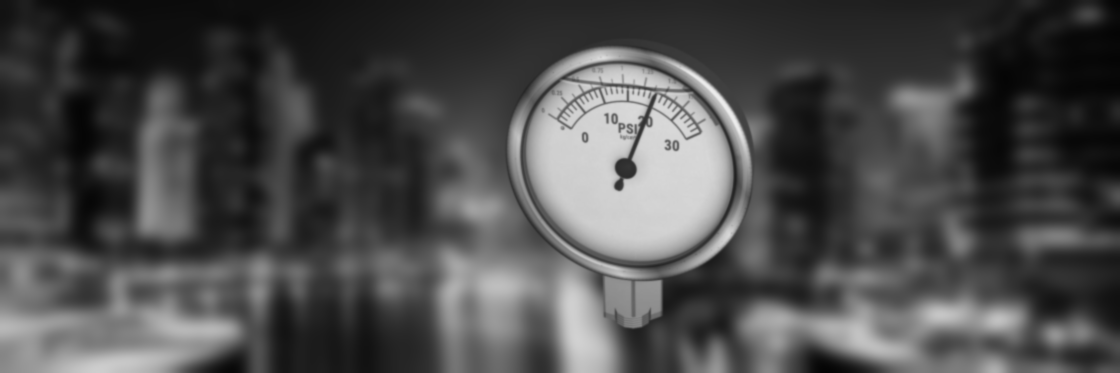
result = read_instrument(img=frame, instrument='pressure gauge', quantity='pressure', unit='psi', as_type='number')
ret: 20 psi
